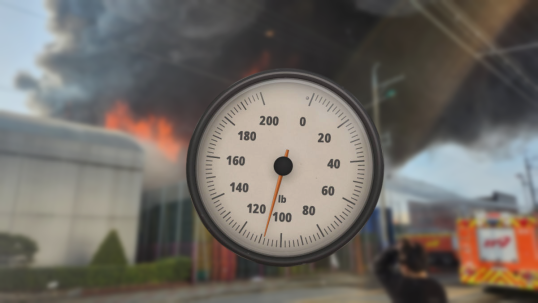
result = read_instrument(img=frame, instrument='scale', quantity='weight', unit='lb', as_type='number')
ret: 108 lb
